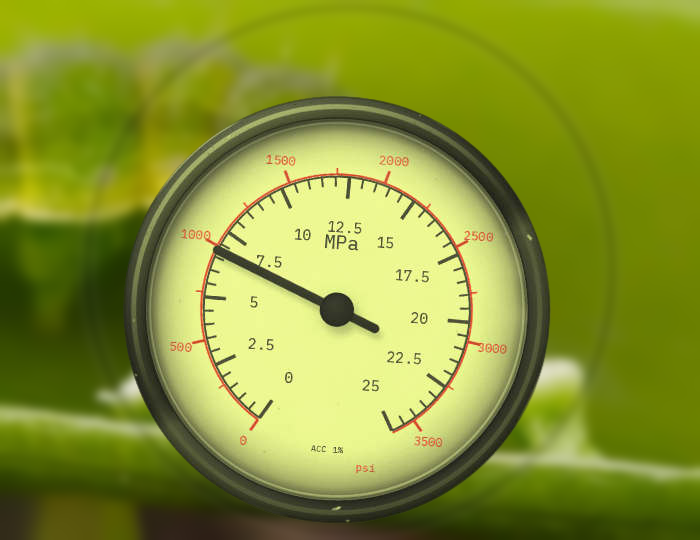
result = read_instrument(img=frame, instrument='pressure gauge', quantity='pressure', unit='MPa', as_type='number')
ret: 6.75 MPa
